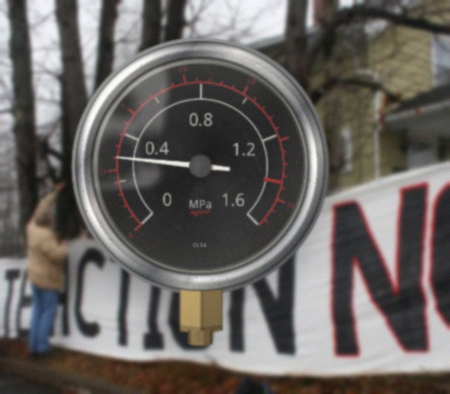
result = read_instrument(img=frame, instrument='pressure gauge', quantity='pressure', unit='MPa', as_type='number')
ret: 0.3 MPa
